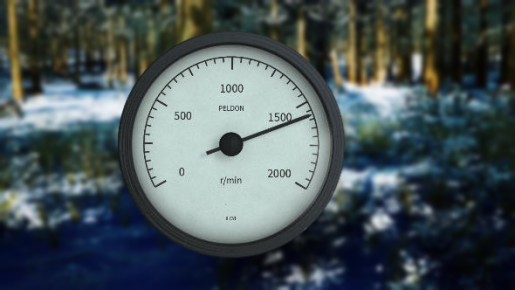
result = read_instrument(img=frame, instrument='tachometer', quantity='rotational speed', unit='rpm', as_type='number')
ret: 1575 rpm
